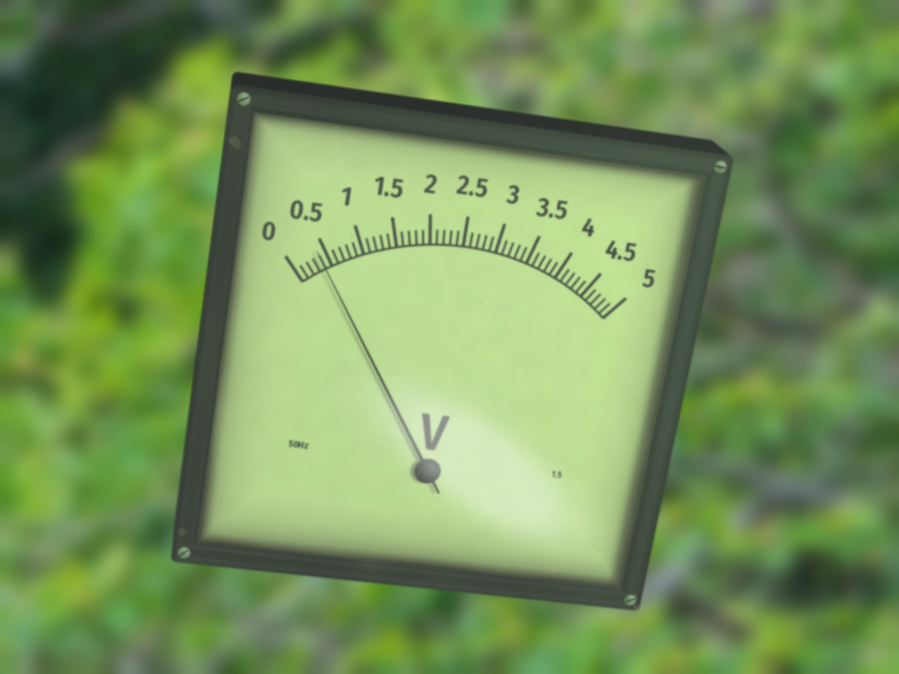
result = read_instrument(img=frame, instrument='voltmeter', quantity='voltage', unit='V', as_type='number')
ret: 0.4 V
